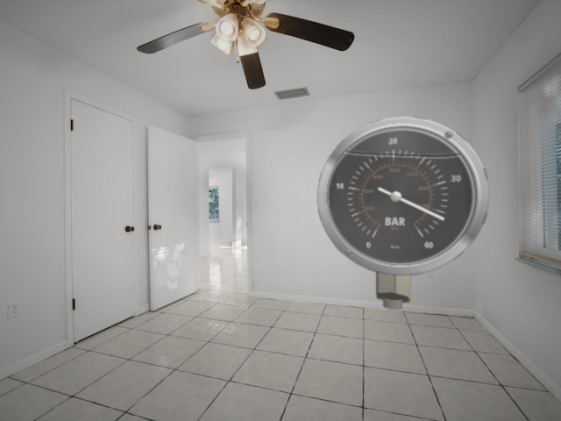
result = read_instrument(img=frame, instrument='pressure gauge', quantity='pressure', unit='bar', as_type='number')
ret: 36 bar
